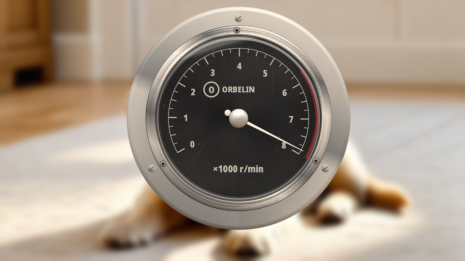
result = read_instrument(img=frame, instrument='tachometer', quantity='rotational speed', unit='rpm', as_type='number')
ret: 7875 rpm
